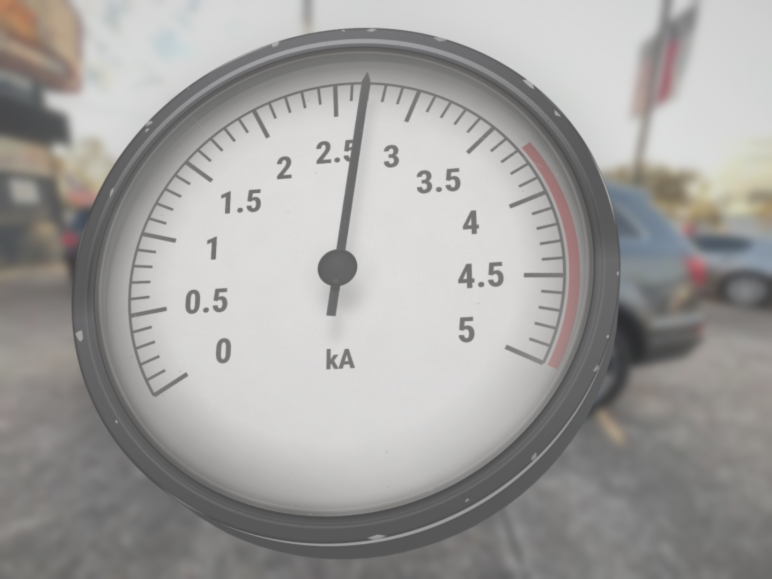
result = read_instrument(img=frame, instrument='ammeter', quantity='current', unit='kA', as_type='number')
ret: 2.7 kA
